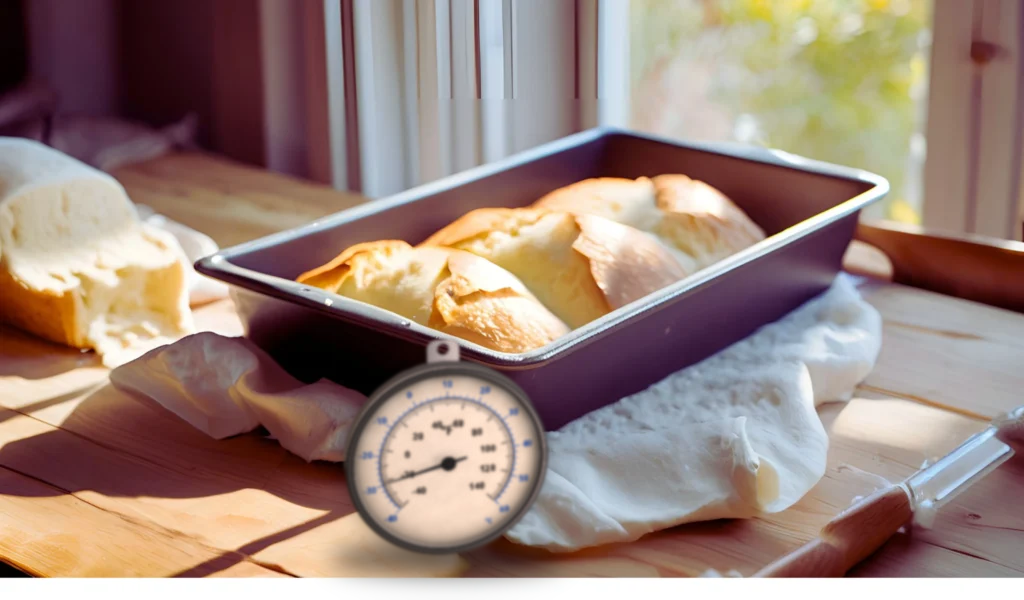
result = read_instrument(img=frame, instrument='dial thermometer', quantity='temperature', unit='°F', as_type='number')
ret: -20 °F
